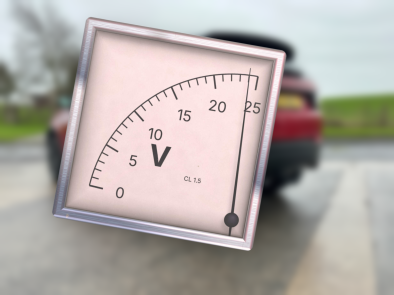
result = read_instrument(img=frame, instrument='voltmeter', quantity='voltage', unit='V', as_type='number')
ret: 24 V
